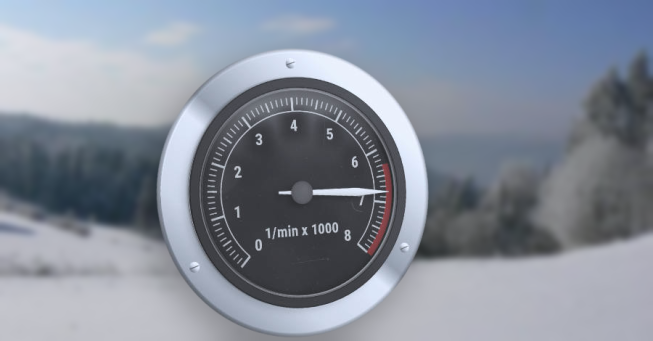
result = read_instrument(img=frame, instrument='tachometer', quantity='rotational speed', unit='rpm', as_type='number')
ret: 6800 rpm
